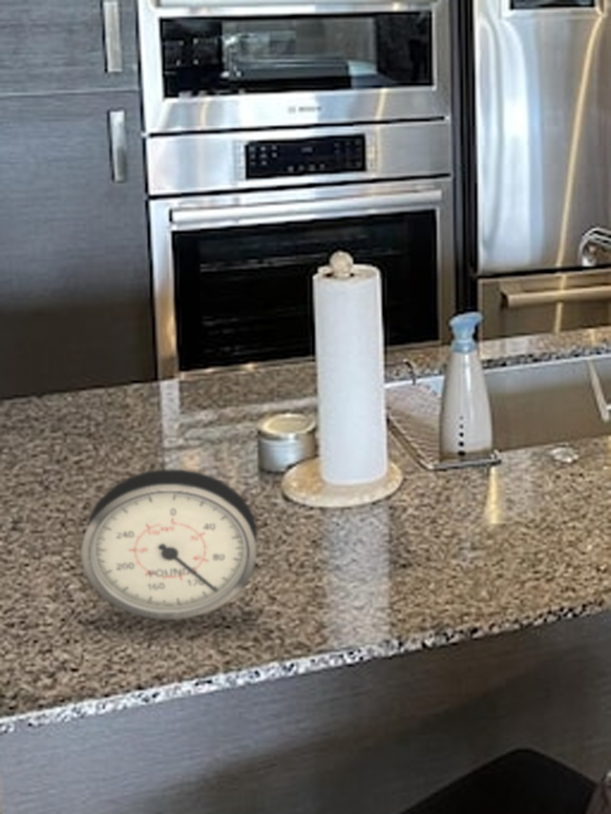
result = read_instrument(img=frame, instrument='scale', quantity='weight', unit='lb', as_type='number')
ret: 110 lb
